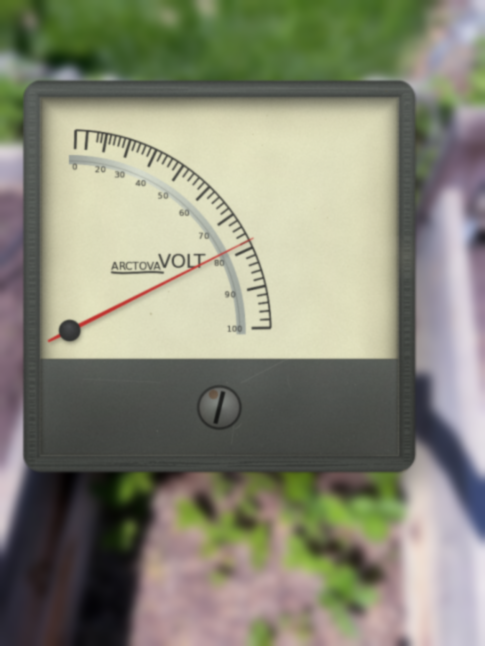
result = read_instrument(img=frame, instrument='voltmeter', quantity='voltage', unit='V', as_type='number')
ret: 78 V
